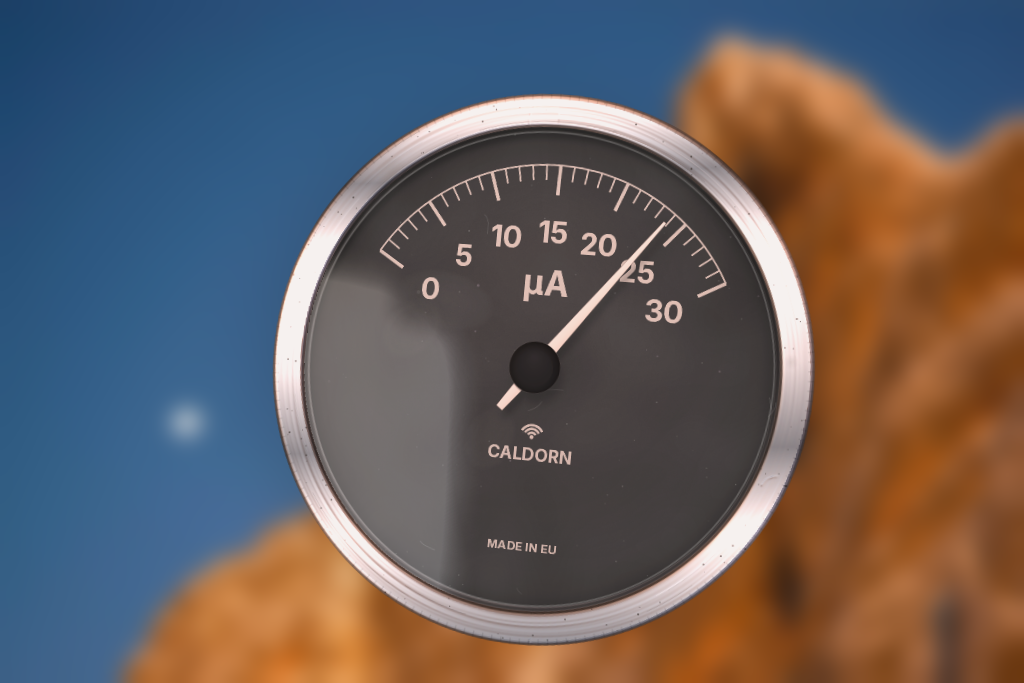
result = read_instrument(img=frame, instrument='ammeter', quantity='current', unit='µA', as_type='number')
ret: 24 µA
